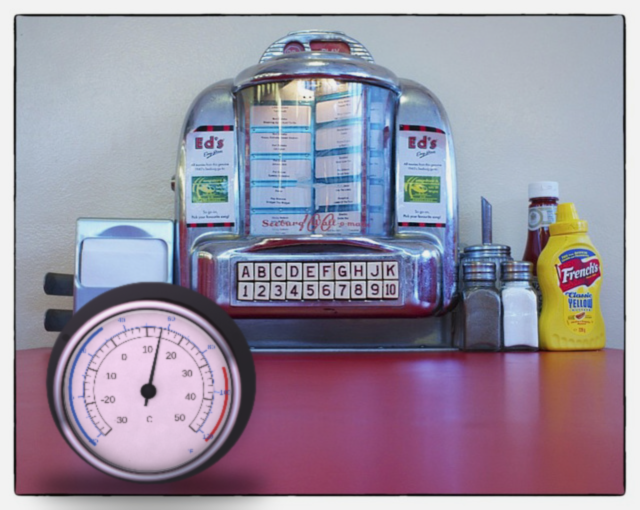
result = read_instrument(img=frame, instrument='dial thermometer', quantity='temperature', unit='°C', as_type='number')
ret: 14 °C
